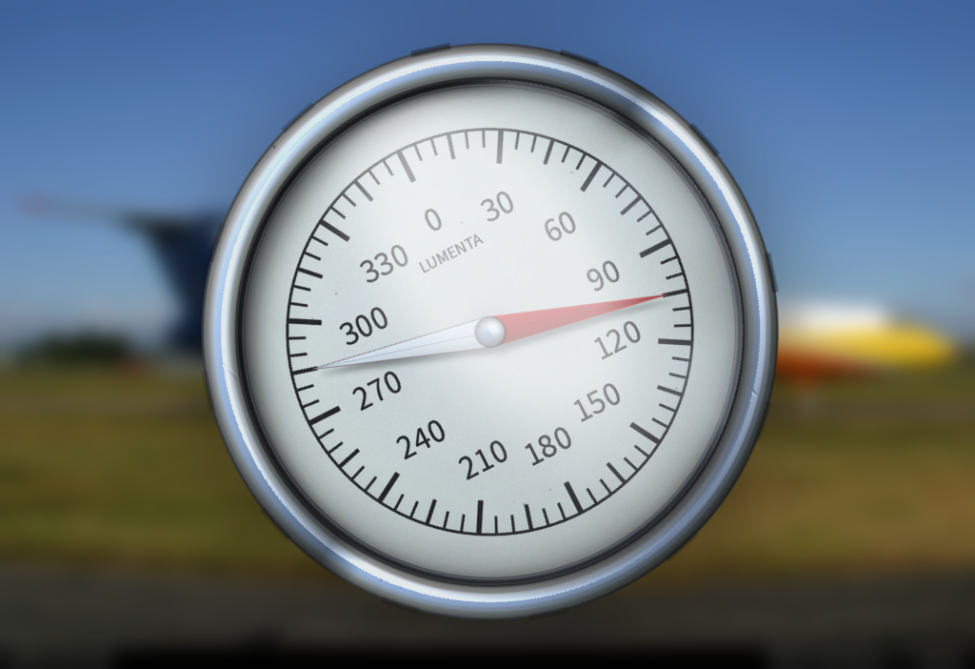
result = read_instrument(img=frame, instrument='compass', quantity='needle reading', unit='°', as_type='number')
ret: 105 °
